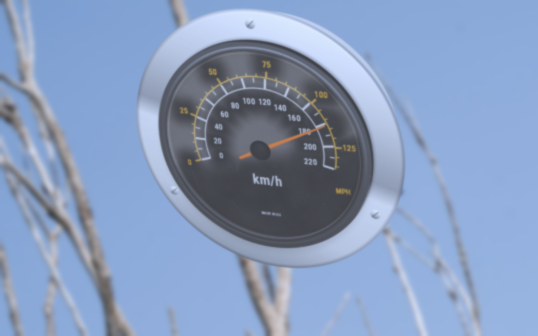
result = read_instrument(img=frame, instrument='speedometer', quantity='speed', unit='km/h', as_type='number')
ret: 180 km/h
